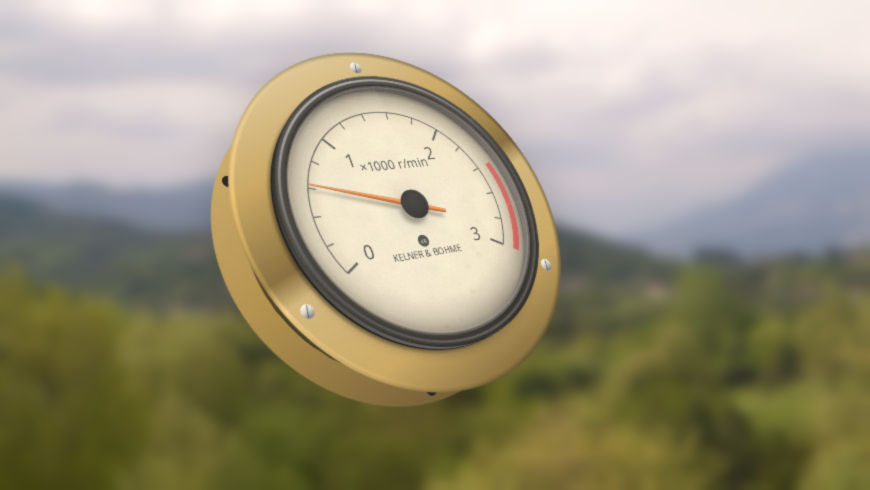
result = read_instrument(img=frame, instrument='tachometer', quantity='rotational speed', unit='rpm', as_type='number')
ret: 600 rpm
